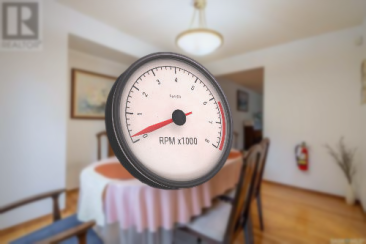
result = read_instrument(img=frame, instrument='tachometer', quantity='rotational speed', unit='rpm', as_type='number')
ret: 200 rpm
